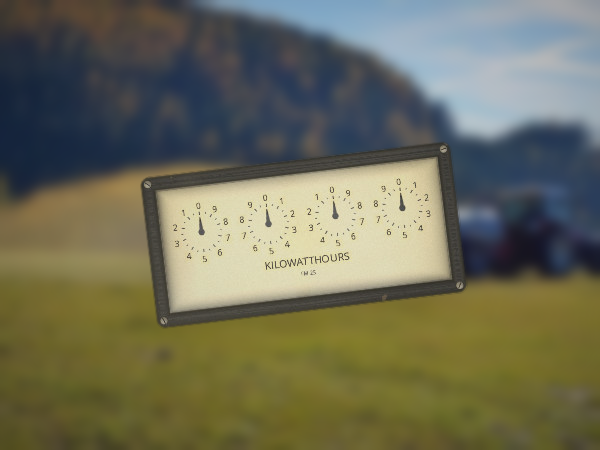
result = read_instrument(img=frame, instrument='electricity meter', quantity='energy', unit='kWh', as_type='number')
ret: 0 kWh
